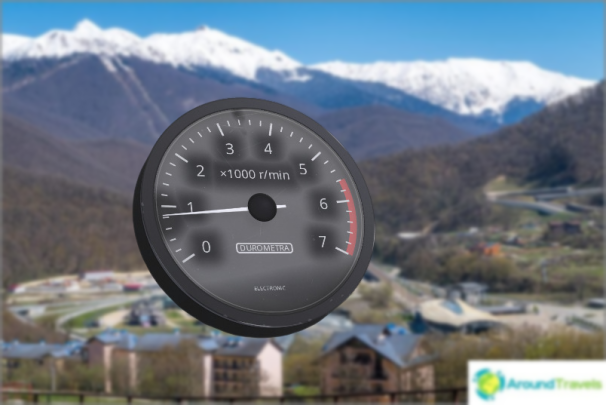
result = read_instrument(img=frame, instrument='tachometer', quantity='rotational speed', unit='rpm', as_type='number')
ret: 800 rpm
